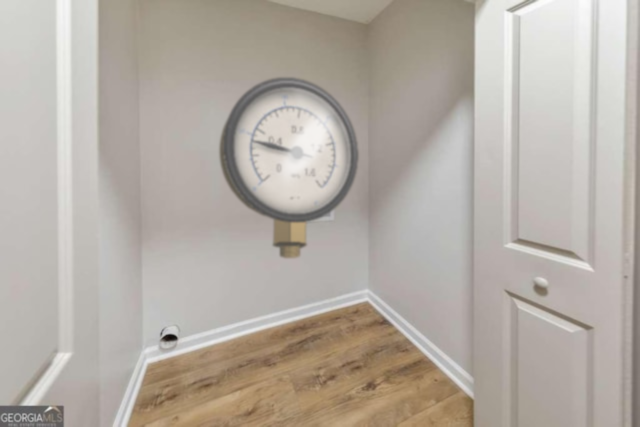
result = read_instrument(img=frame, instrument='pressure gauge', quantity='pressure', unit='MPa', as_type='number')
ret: 0.3 MPa
